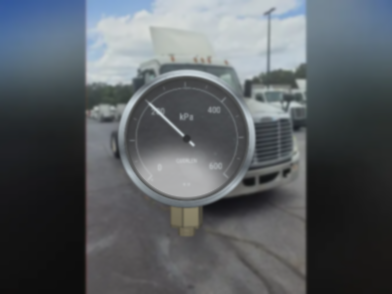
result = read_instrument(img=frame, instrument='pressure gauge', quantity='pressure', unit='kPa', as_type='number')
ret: 200 kPa
